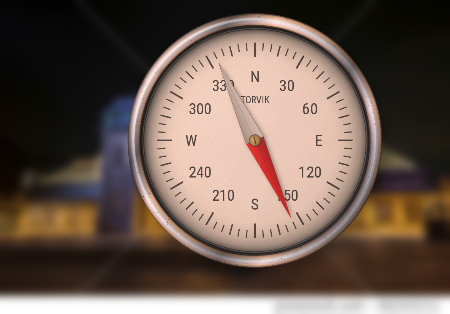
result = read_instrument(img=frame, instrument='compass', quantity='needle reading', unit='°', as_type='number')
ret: 155 °
